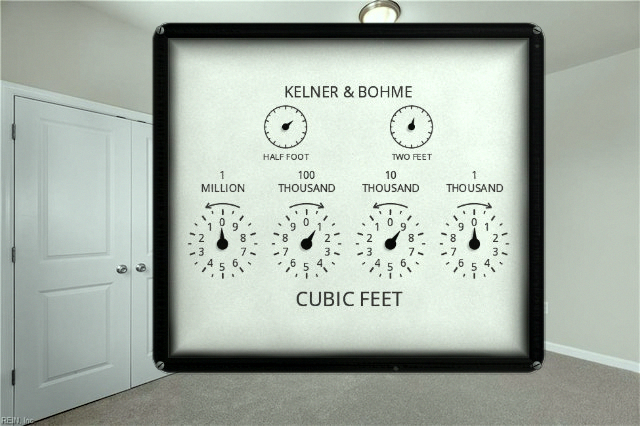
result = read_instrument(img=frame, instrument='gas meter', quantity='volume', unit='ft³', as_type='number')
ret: 9000 ft³
